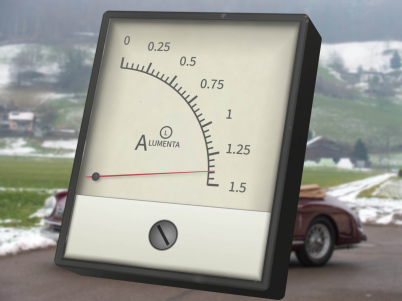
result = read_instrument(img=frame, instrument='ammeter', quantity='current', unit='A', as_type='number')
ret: 1.4 A
